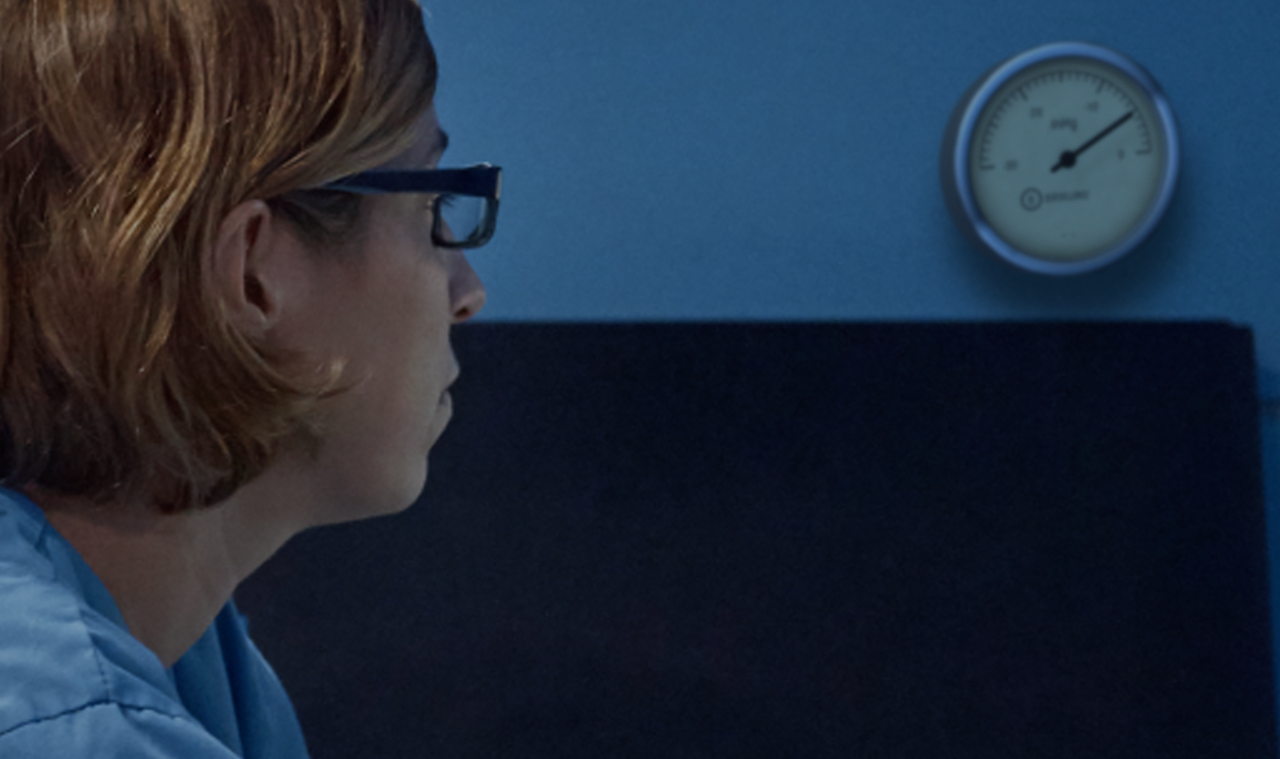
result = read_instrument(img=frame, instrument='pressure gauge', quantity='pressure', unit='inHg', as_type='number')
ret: -5 inHg
